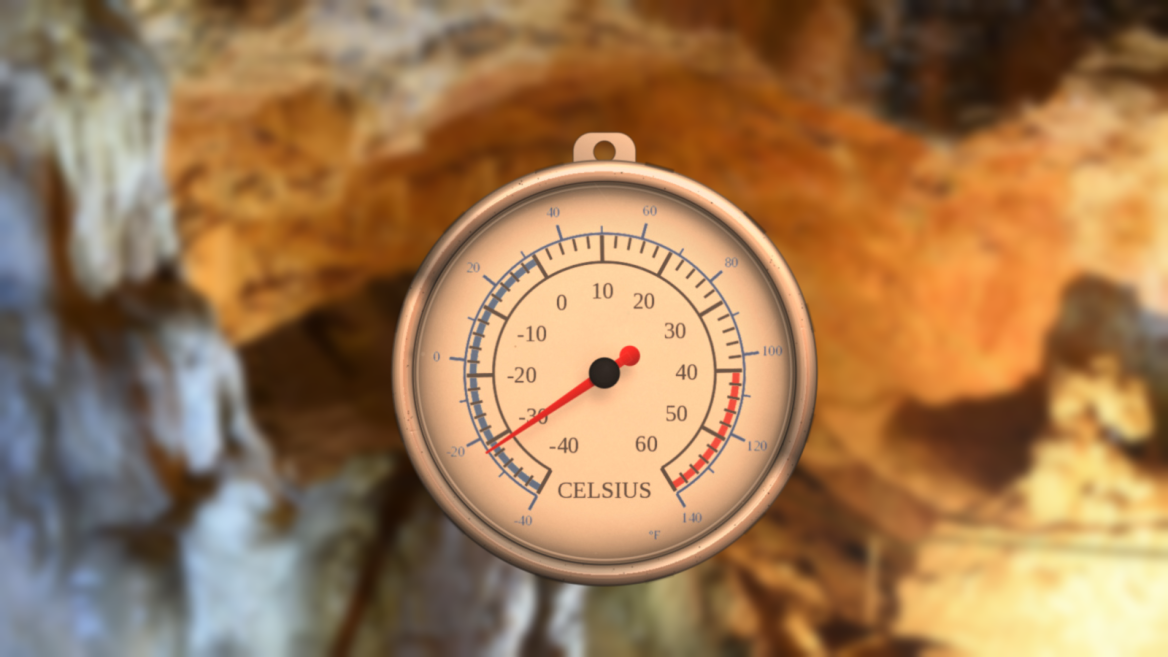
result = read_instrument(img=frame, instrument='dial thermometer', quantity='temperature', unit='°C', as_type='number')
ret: -31 °C
